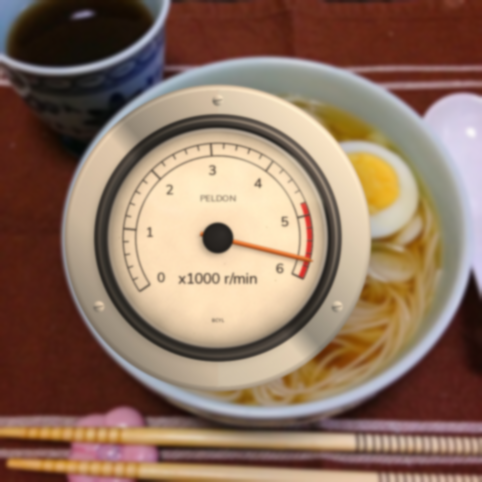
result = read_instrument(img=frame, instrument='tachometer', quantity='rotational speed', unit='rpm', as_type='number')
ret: 5700 rpm
